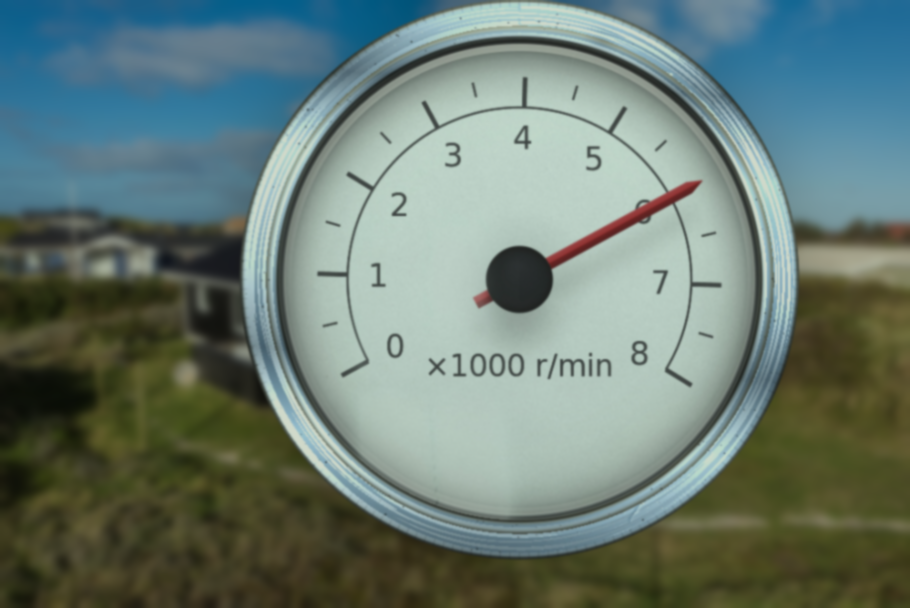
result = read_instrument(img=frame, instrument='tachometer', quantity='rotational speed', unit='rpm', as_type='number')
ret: 6000 rpm
